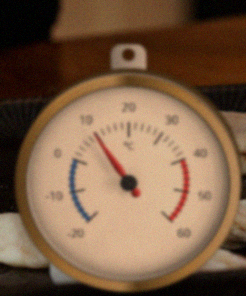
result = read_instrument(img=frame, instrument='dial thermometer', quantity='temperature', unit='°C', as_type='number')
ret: 10 °C
